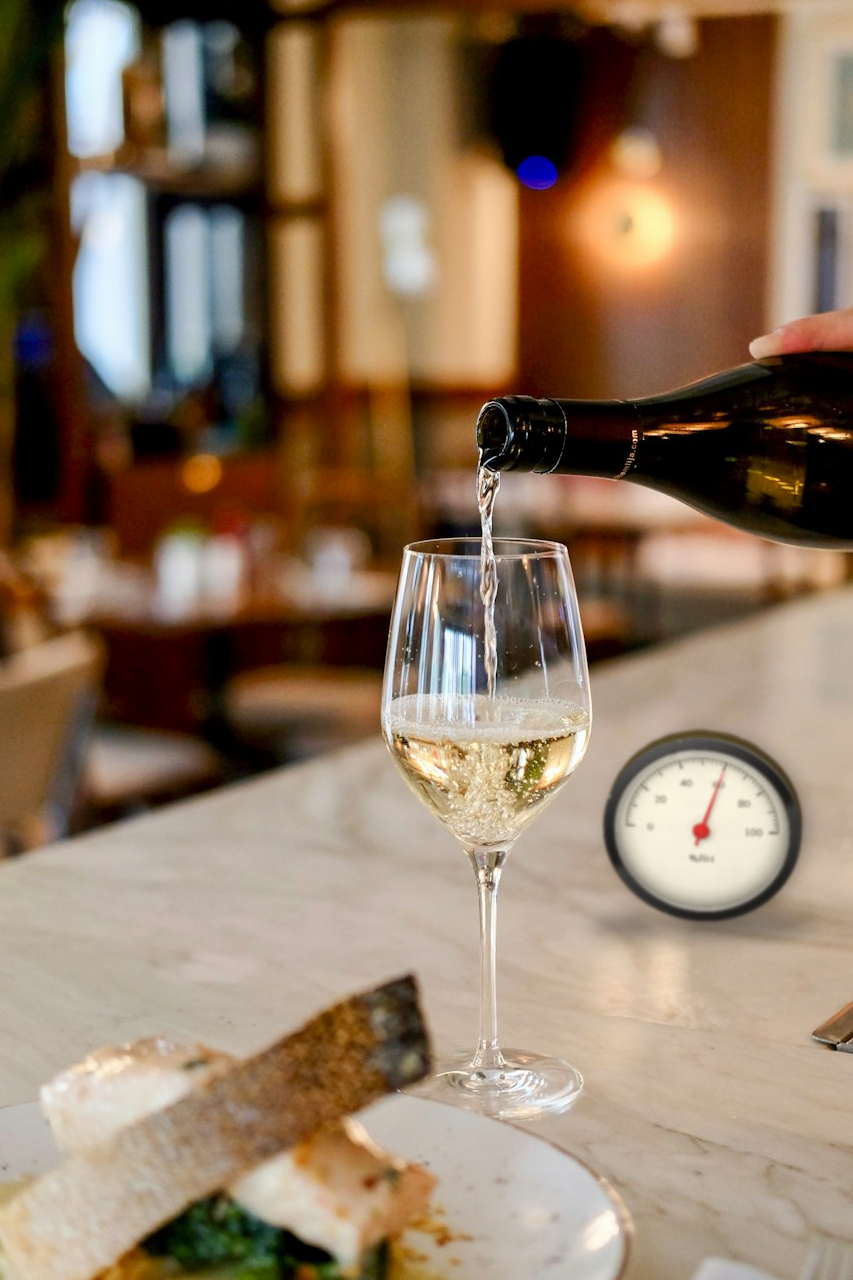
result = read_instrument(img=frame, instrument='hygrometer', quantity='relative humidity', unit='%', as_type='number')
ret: 60 %
